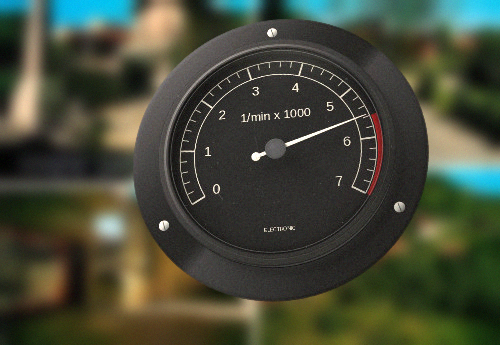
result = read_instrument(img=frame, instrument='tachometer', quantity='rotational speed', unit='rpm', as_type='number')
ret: 5600 rpm
